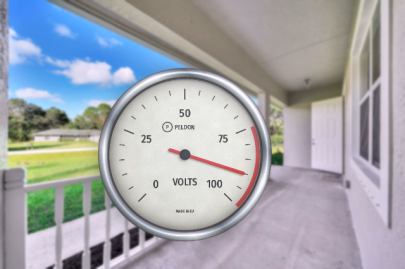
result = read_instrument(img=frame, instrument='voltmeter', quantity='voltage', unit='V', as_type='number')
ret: 90 V
